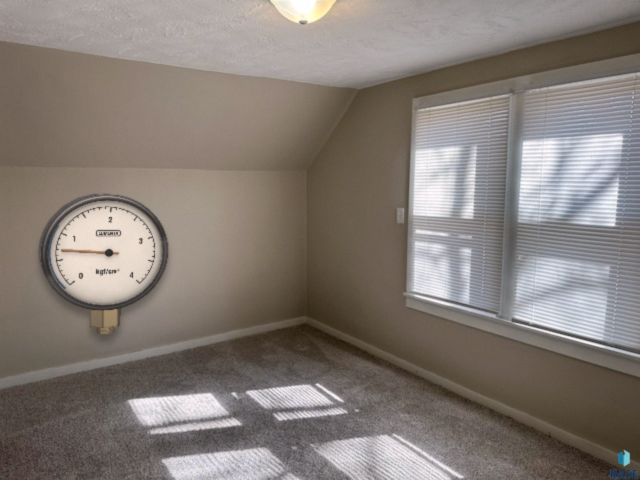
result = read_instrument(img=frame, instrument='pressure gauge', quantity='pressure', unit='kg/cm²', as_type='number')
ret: 0.7 kg/cm²
